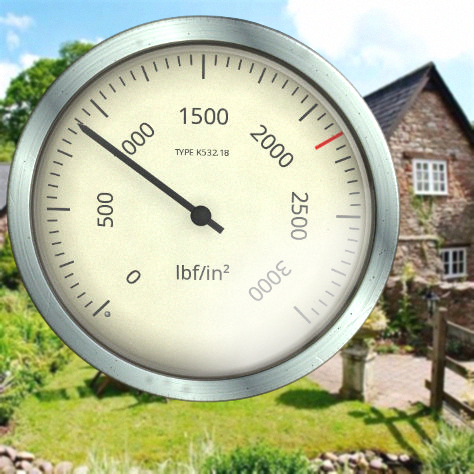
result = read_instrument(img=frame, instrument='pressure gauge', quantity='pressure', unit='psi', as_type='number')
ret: 900 psi
